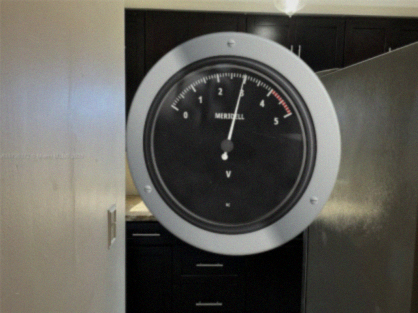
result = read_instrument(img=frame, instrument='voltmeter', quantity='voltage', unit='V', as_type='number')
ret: 3 V
